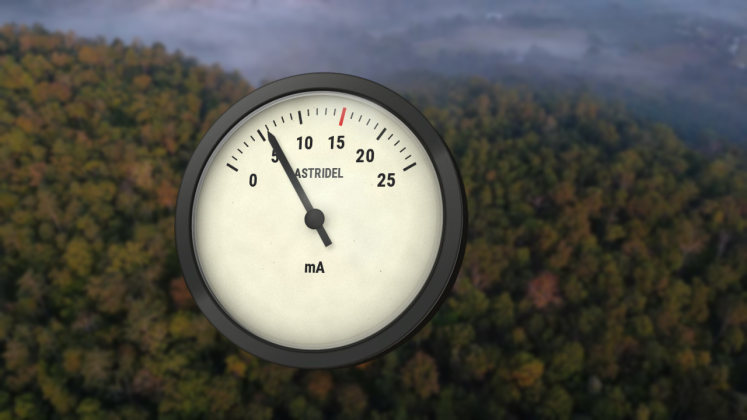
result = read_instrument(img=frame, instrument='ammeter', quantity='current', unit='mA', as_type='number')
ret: 6 mA
